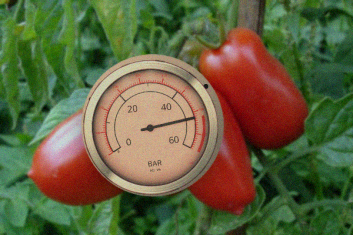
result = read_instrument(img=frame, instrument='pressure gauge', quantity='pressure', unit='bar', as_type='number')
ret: 50 bar
